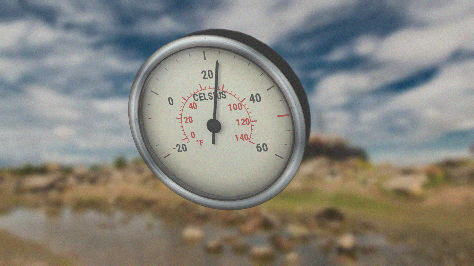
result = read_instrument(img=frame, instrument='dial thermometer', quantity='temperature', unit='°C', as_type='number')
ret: 24 °C
